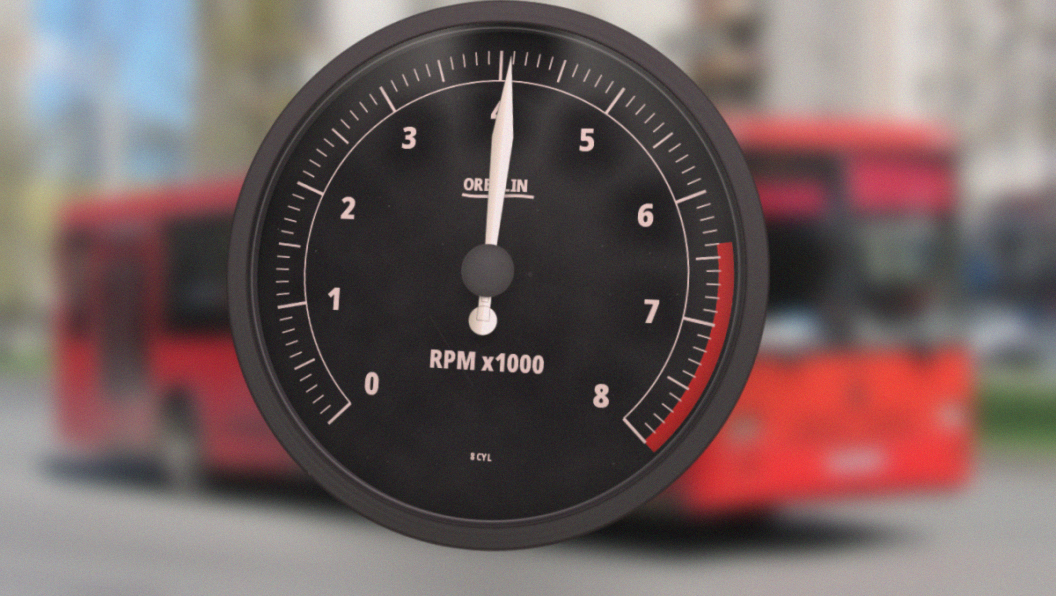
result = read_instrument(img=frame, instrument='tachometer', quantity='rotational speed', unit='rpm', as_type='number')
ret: 4100 rpm
